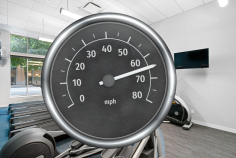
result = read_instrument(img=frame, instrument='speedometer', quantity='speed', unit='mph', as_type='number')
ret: 65 mph
